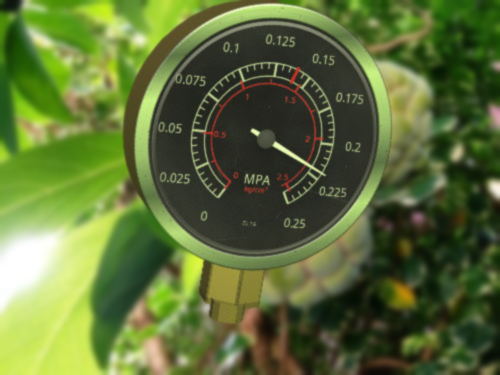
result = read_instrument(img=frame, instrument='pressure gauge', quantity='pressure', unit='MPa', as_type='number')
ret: 0.22 MPa
